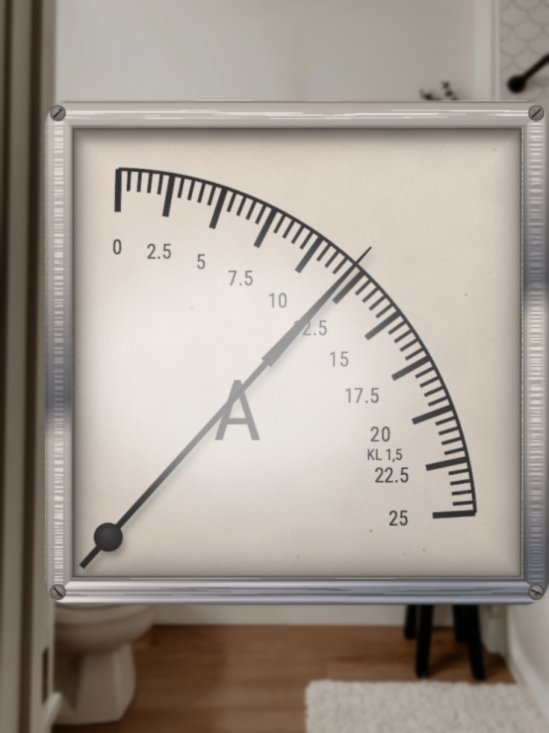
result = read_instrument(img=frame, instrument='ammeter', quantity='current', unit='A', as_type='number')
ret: 12 A
